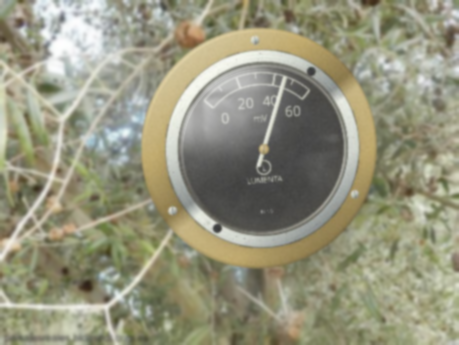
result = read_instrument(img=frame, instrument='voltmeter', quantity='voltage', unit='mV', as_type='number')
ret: 45 mV
